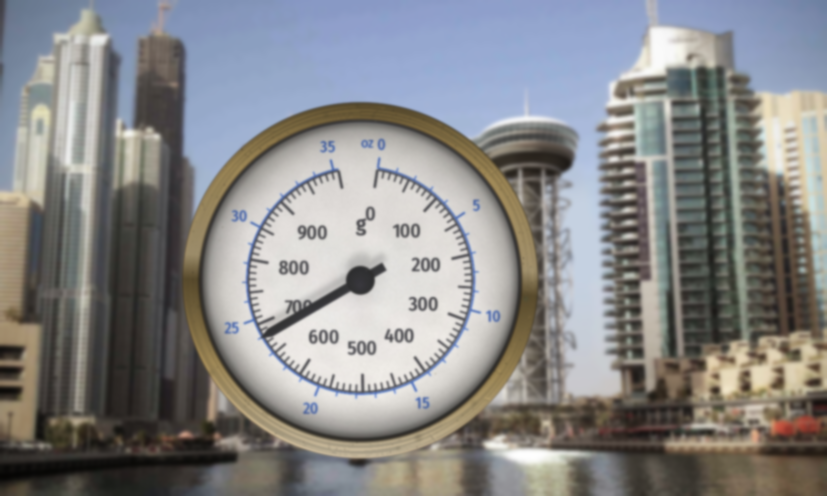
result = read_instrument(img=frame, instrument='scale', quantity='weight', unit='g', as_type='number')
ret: 680 g
